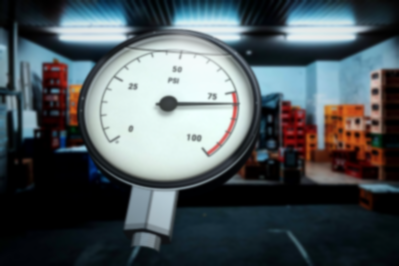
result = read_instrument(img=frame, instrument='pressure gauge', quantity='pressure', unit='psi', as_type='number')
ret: 80 psi
